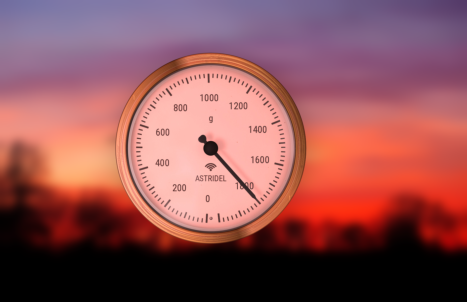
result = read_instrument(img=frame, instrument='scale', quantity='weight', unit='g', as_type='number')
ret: 1800 g
